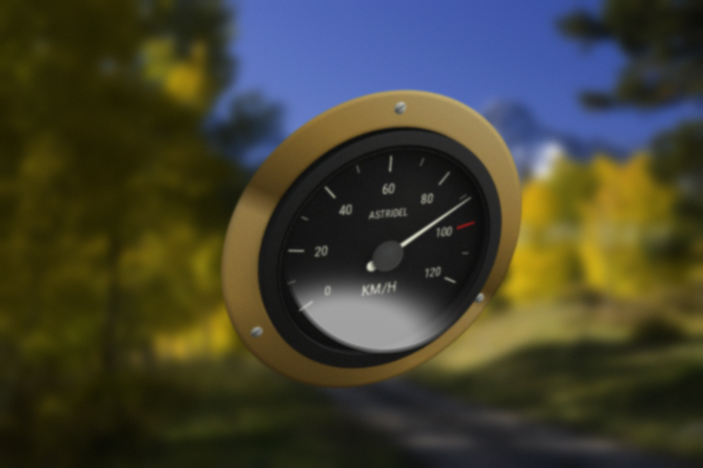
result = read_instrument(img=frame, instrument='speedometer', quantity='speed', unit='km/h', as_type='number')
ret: 90 km/h
